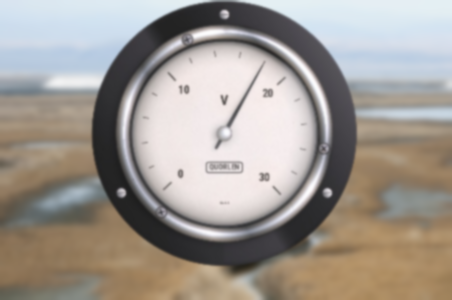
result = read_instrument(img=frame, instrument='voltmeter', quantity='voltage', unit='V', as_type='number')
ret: 18 V
